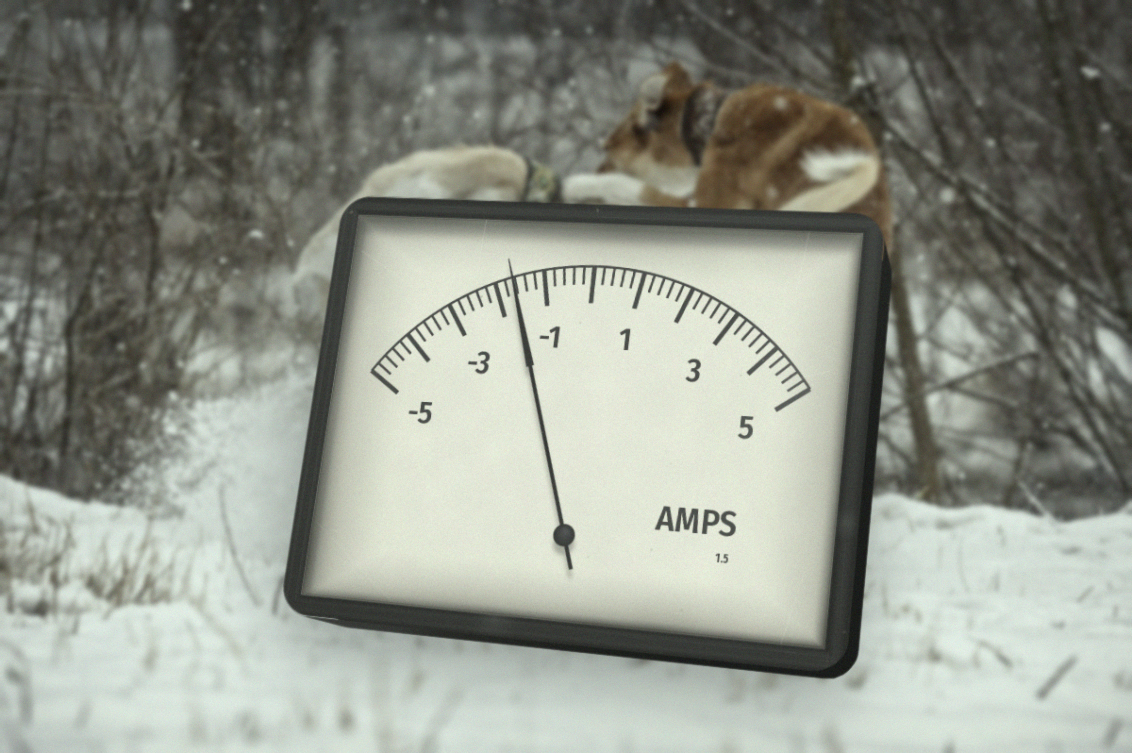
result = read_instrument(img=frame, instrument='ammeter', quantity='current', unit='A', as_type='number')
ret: -1.6 A
